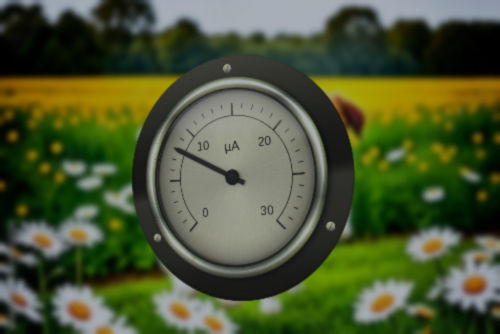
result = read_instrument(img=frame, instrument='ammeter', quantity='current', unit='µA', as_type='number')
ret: 8 µA
